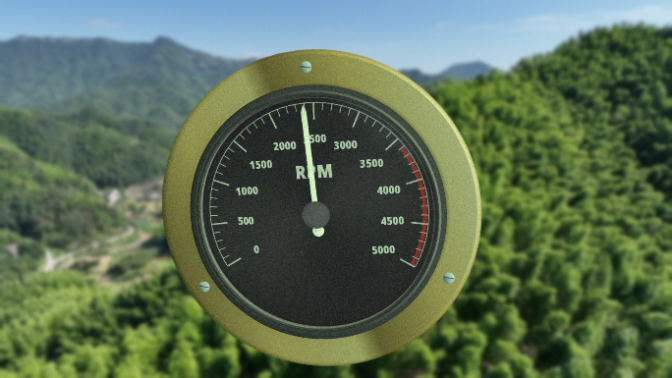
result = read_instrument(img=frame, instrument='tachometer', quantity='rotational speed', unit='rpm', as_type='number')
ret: 2400 rpm
